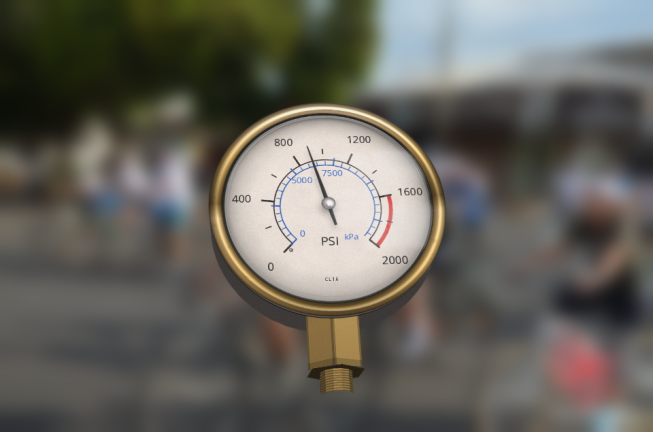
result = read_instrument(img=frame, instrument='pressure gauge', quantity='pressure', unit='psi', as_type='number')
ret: 900 psi
